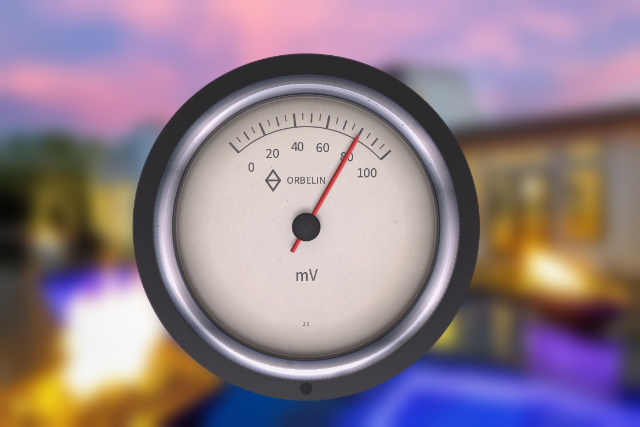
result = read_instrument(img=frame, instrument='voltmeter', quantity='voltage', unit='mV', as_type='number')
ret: 80 mV
